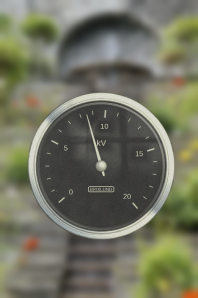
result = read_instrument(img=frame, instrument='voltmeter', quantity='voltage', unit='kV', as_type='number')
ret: 8.5 kV
